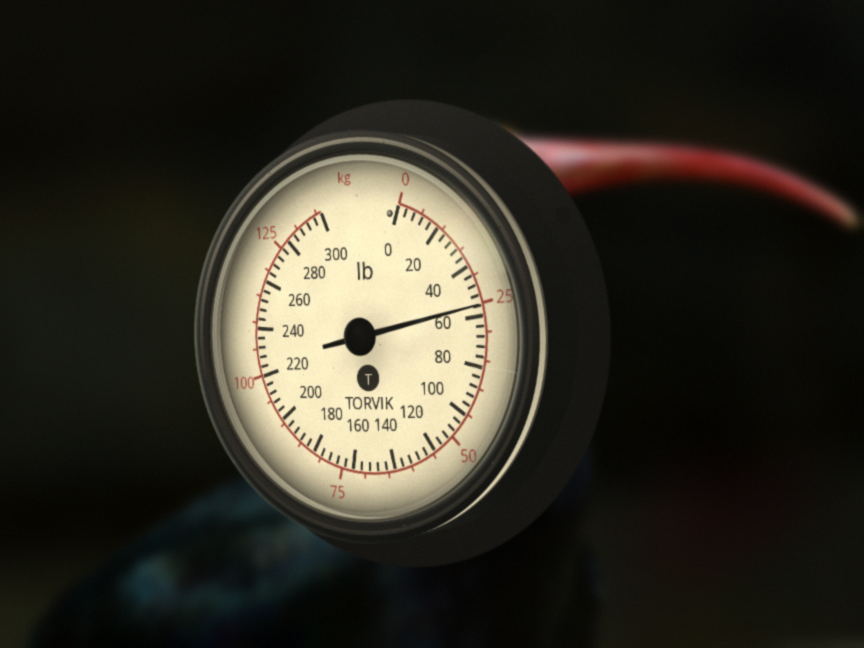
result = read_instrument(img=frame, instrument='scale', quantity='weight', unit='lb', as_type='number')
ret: 56 lb
